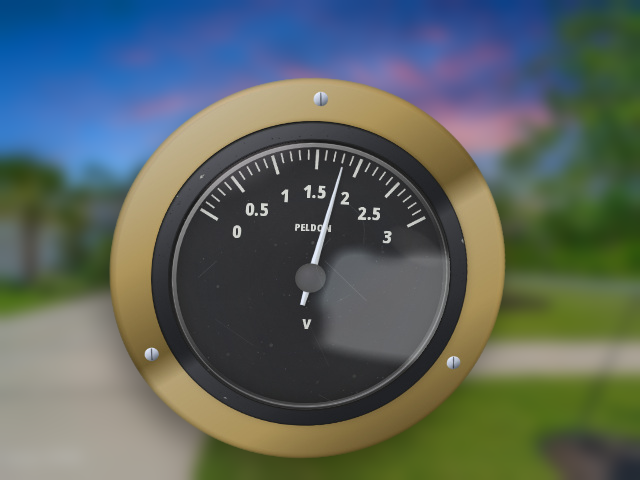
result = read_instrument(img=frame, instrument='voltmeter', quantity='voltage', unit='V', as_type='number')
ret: 1.8 V
